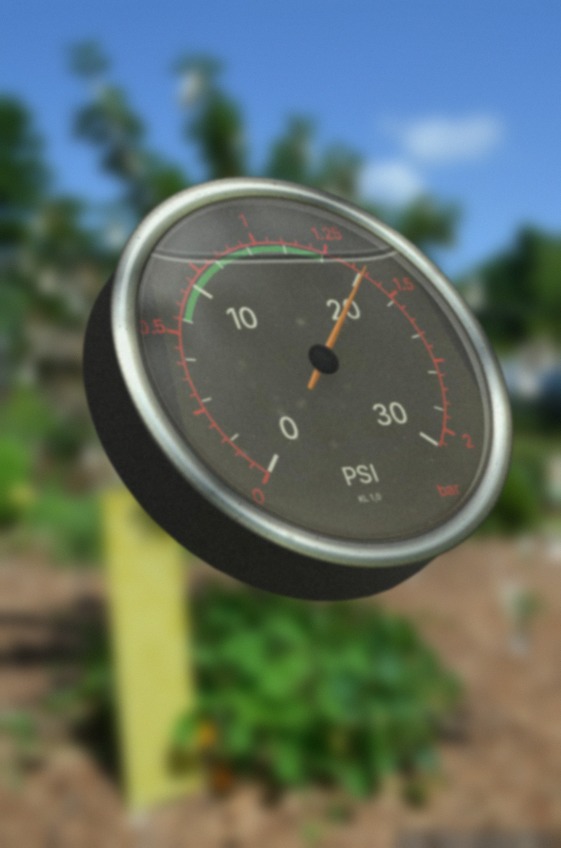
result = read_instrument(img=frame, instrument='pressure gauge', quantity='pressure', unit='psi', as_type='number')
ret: 20 psi
